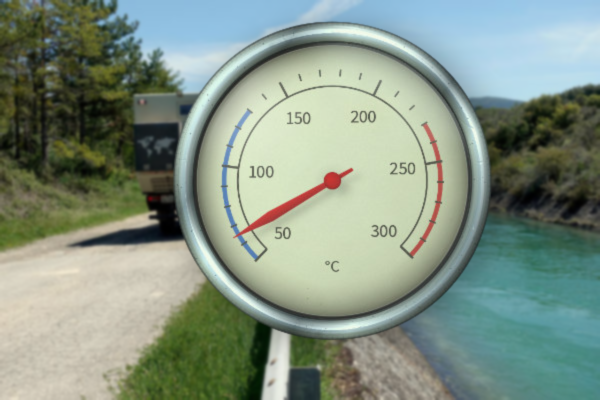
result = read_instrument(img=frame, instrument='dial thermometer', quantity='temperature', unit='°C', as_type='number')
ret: 65 °C
